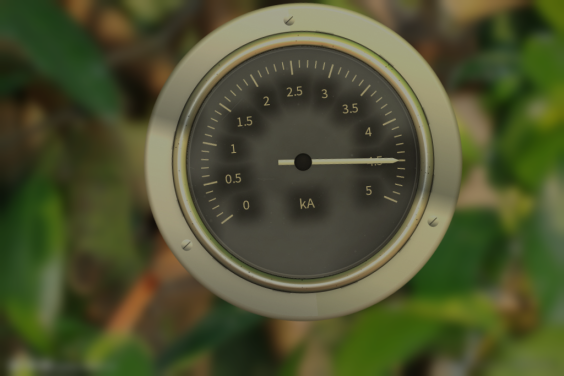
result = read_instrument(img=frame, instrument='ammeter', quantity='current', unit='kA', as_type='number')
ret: 4.5 kA
